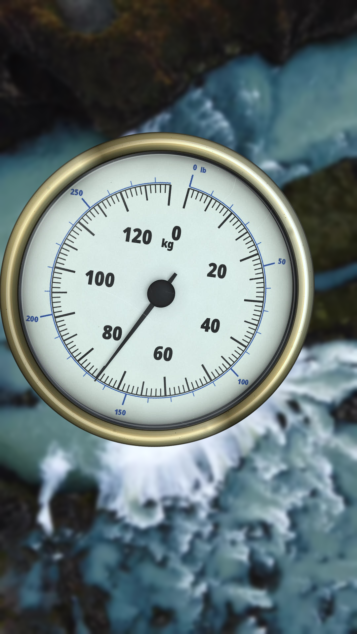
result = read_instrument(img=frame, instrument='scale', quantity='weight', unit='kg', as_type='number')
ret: 75 kg
